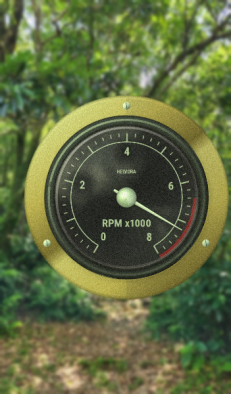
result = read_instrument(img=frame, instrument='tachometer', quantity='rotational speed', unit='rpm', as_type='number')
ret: 7200 rpm
